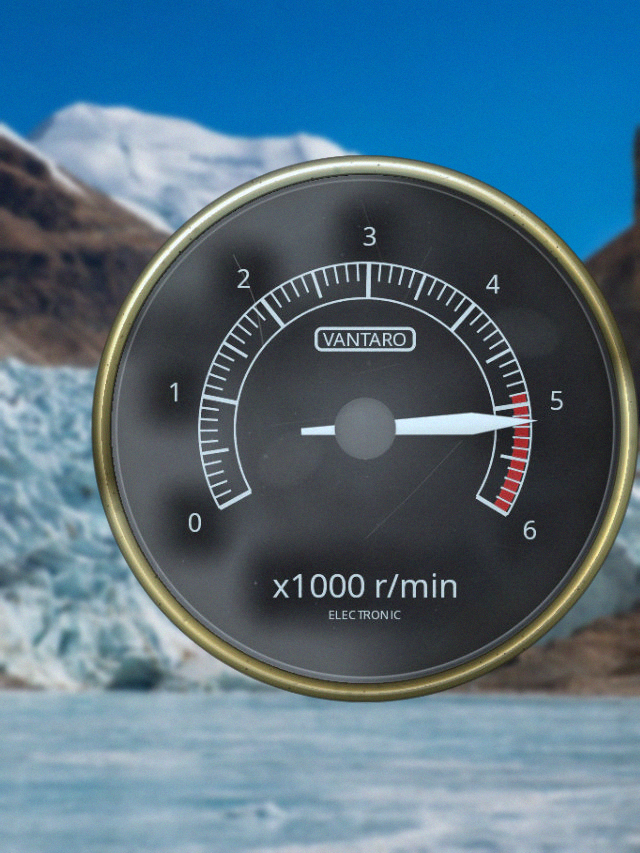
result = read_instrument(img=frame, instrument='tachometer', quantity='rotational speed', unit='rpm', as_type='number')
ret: 5150 rpm
